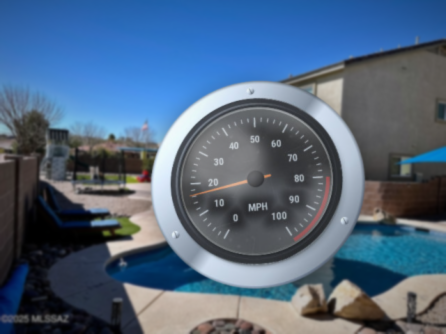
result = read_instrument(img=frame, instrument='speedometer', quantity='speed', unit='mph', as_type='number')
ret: 16 mph
